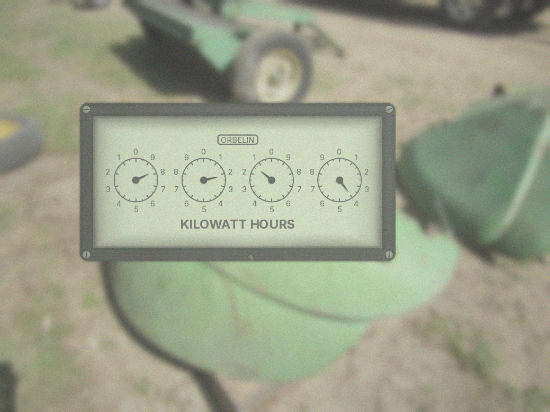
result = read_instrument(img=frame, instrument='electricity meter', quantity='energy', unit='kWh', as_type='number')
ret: 8214 kWh
